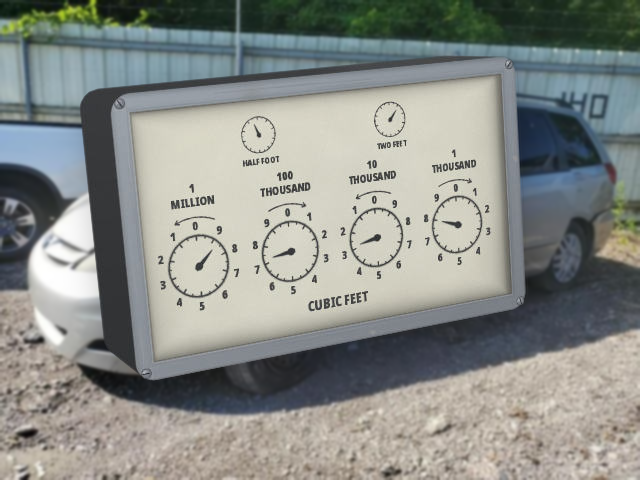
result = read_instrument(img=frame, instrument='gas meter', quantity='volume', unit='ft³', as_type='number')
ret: 872800 ft³
